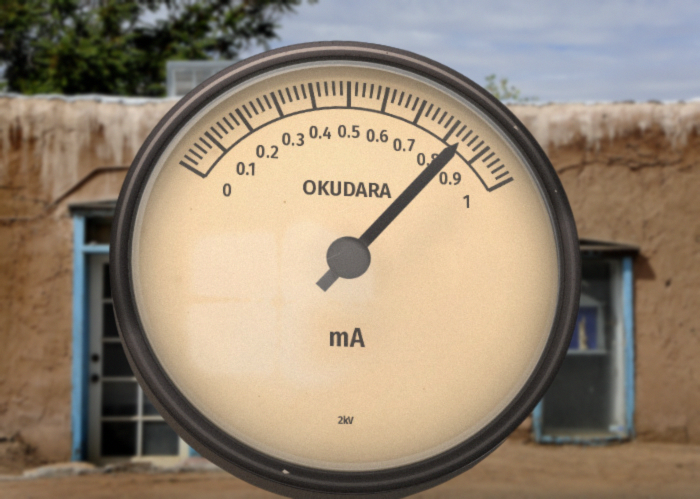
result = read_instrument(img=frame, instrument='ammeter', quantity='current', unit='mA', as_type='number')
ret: 0.84 mA
